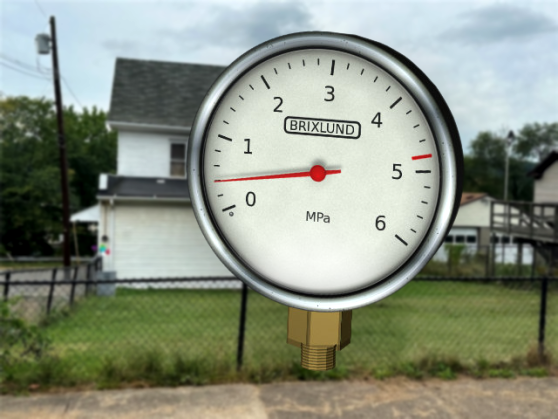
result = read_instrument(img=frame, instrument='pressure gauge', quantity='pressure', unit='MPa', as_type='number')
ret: 0.4 MPa
